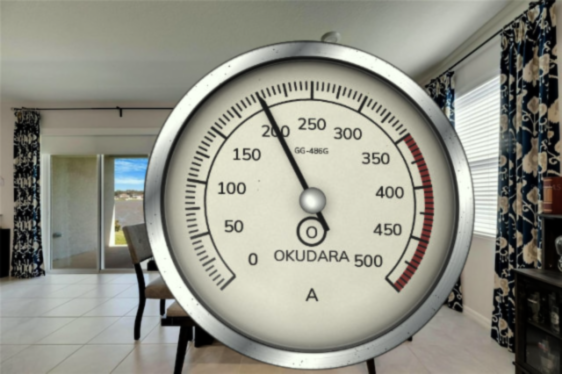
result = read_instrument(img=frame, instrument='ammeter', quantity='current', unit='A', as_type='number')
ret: 200 A
